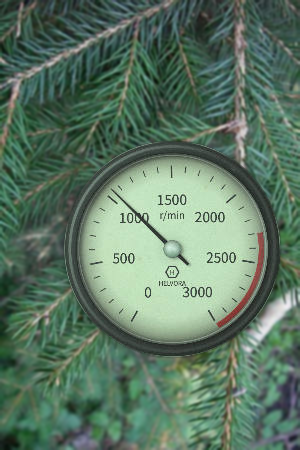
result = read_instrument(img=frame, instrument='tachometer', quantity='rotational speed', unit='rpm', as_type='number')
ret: 1050 rpm
